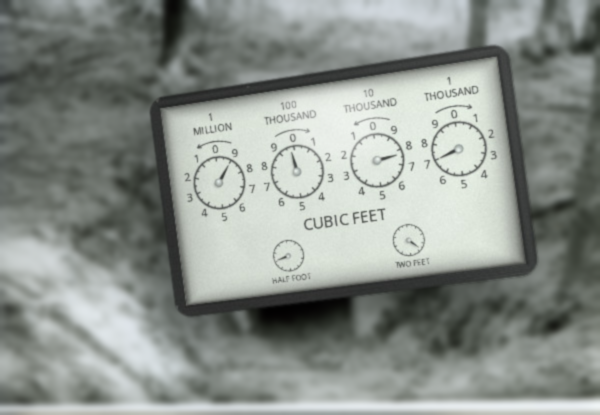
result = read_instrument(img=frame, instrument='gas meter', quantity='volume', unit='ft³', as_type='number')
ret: 897700 ft³
